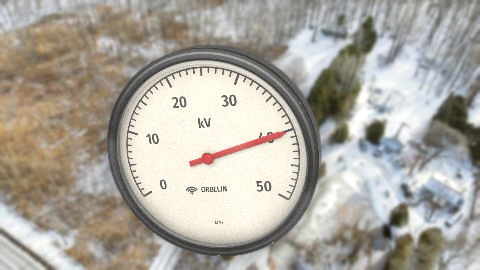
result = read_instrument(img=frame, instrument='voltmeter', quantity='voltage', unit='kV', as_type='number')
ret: 40 kV
